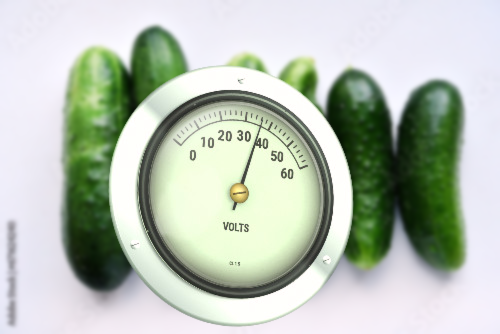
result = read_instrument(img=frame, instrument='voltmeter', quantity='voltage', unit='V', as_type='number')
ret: 36 V
